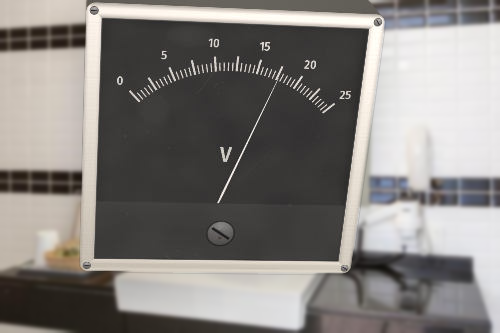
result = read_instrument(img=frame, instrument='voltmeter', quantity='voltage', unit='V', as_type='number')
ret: 17.5 V
